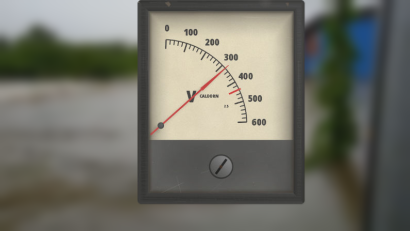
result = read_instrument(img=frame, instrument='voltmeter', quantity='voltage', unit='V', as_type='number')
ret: 320 V
